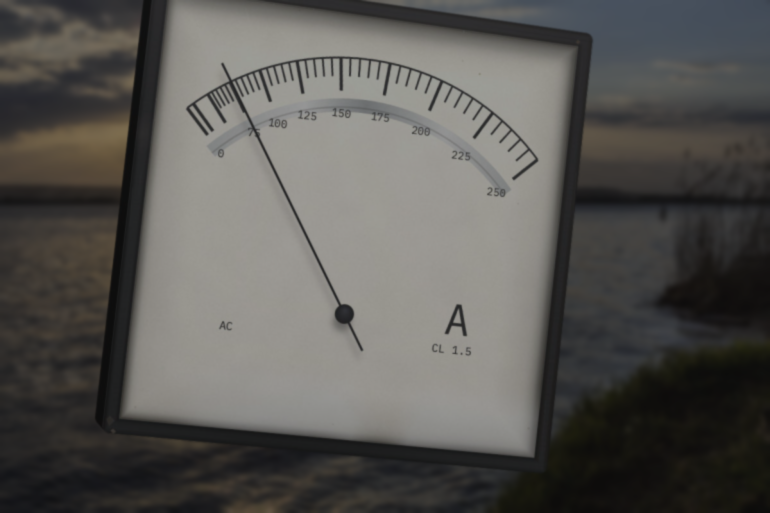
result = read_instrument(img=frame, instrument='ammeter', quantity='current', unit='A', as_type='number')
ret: 75 A
